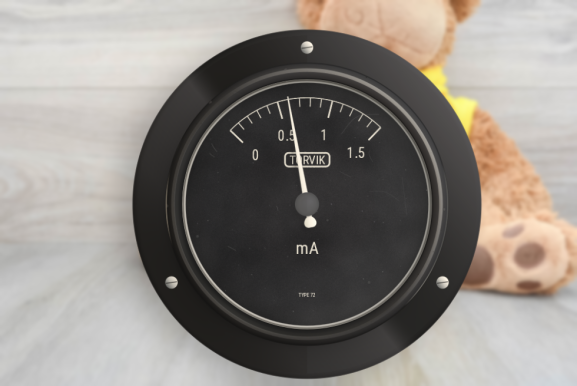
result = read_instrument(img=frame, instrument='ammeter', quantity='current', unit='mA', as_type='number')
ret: 0.6 mA
